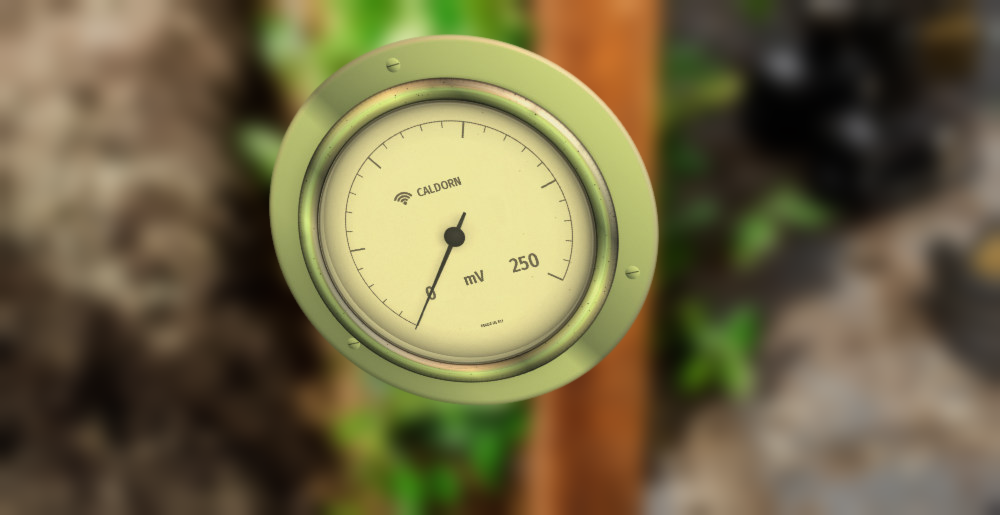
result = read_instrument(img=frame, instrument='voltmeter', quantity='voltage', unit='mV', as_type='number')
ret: 0 mV
